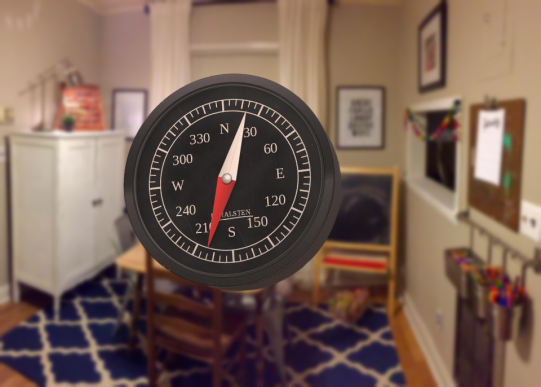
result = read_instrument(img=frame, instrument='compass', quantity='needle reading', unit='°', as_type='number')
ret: 200 °
